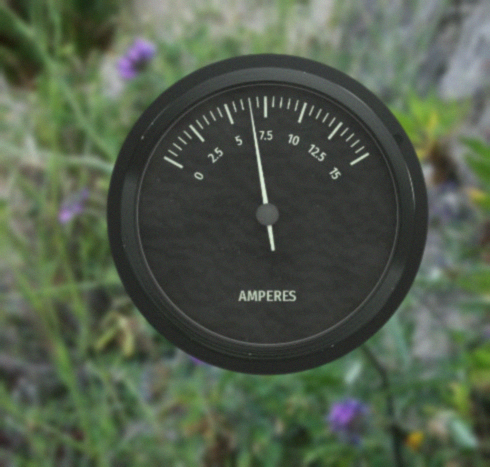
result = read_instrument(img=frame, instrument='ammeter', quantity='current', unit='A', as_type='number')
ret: 6.5 A
